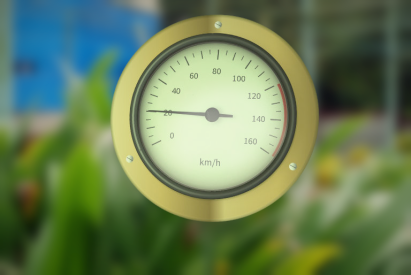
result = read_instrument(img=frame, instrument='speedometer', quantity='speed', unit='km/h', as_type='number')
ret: 20 km/h
